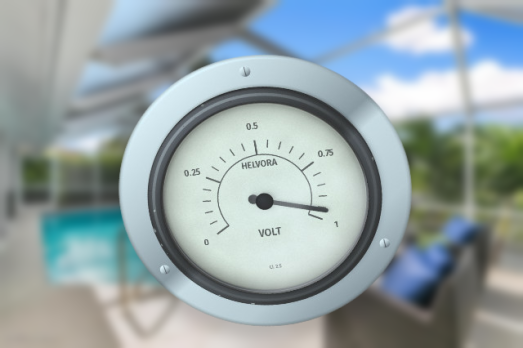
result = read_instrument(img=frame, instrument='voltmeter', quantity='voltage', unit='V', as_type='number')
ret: 0.95 V
